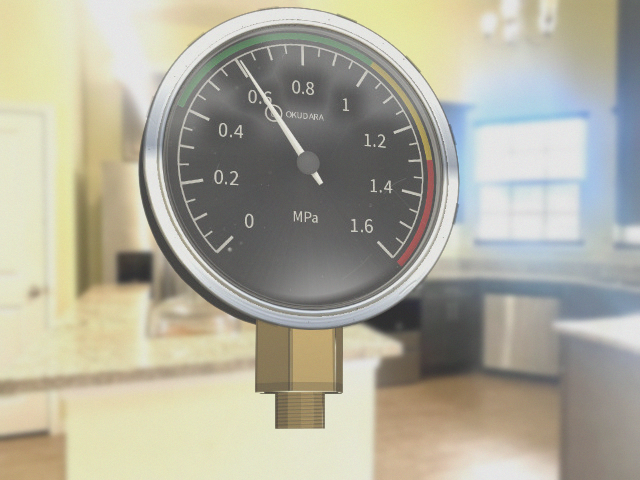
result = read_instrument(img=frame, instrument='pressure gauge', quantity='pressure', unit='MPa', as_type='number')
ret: 0.6 MPa
